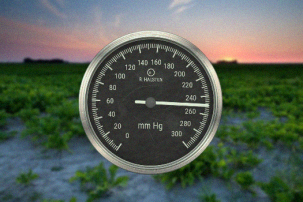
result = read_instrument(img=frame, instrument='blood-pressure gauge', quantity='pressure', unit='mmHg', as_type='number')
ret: 250 mmHg
